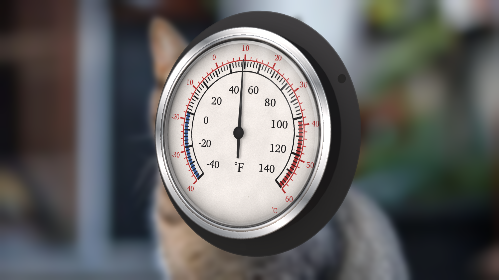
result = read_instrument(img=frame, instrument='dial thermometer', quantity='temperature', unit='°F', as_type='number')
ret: 50 °F
